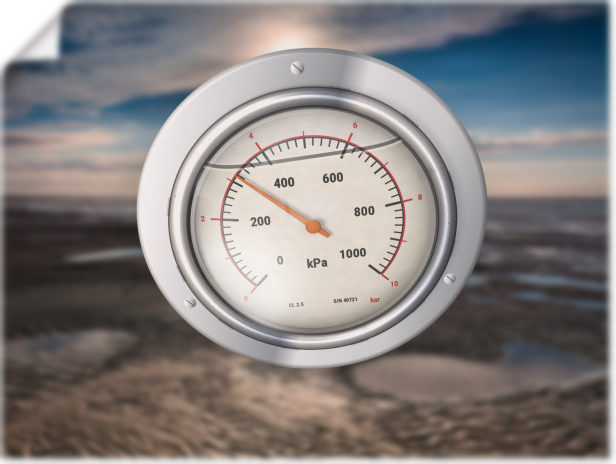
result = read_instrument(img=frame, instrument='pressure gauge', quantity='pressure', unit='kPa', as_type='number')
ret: 320 kPa
